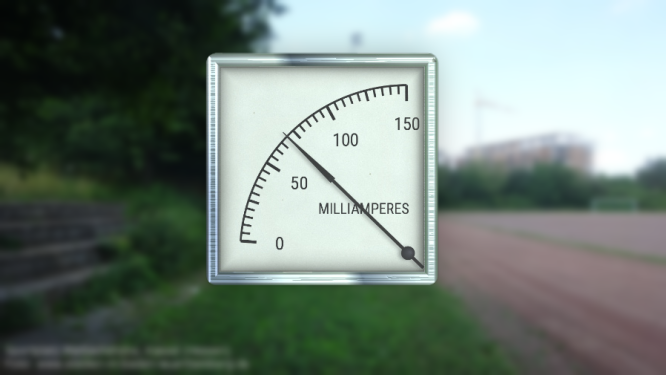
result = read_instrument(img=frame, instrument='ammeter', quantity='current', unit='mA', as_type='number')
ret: 70 mA
